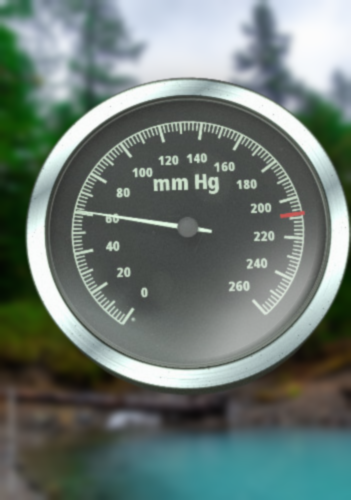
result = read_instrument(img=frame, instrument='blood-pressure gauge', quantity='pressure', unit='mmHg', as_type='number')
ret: 60 mmHg
